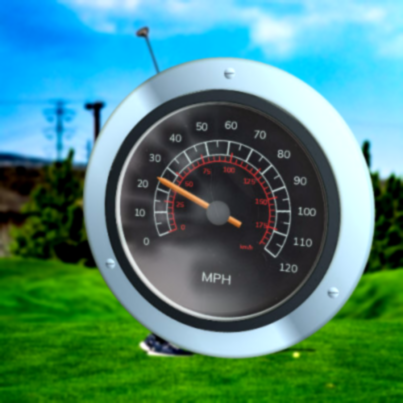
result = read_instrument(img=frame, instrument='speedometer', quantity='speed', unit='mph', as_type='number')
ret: 25 mph
